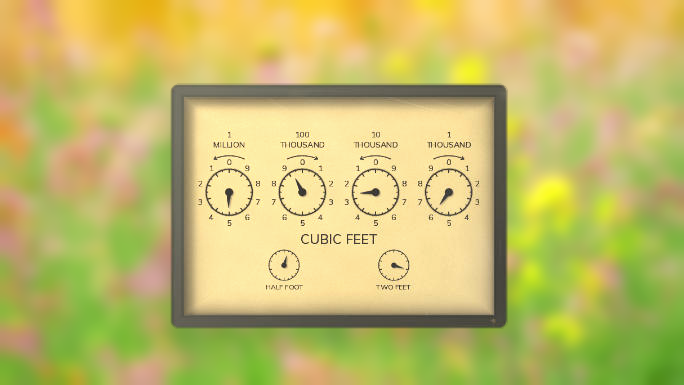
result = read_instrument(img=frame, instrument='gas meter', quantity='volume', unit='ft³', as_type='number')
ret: 492600 ft³
